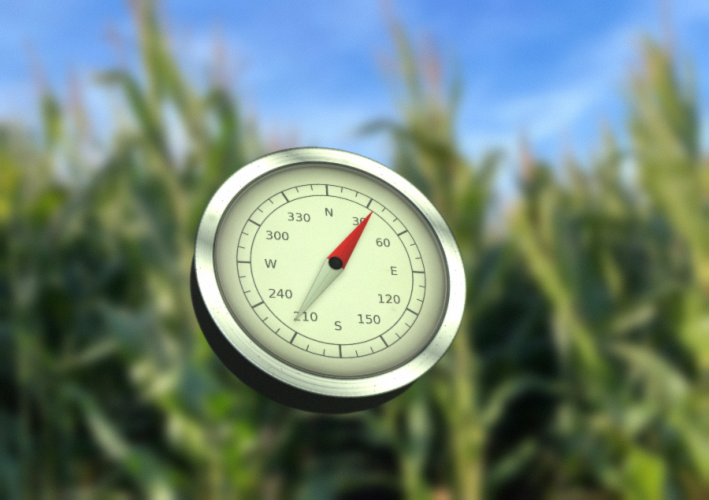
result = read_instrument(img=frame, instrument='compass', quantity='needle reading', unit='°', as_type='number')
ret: 35 °
